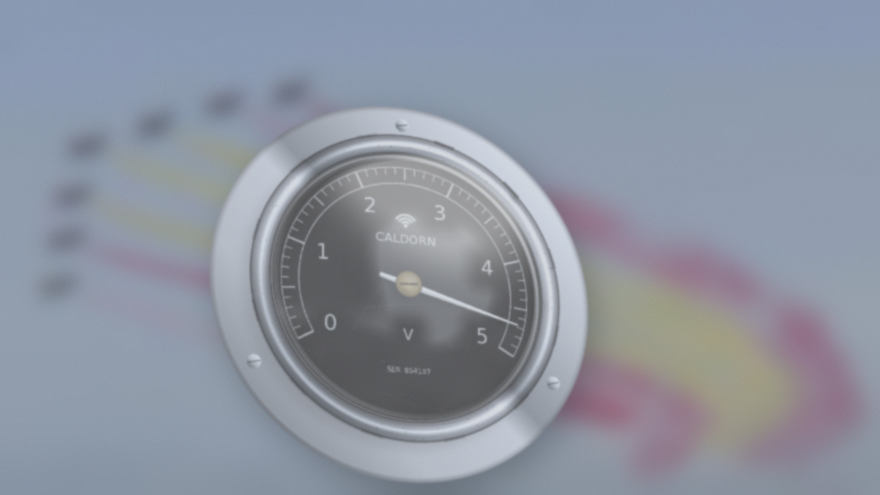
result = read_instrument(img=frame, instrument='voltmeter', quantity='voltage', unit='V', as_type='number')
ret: 4.7 V
